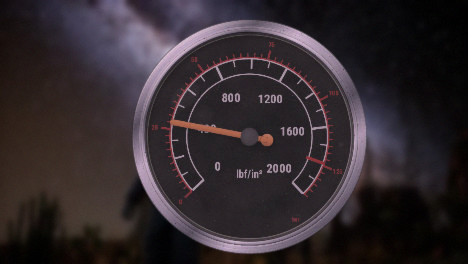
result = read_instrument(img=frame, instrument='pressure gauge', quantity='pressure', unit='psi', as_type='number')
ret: 400 psi
